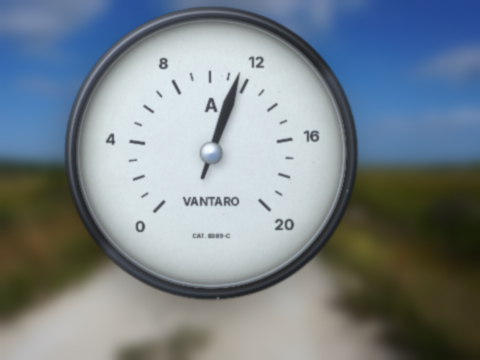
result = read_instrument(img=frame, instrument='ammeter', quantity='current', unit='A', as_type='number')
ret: 11.5 A
